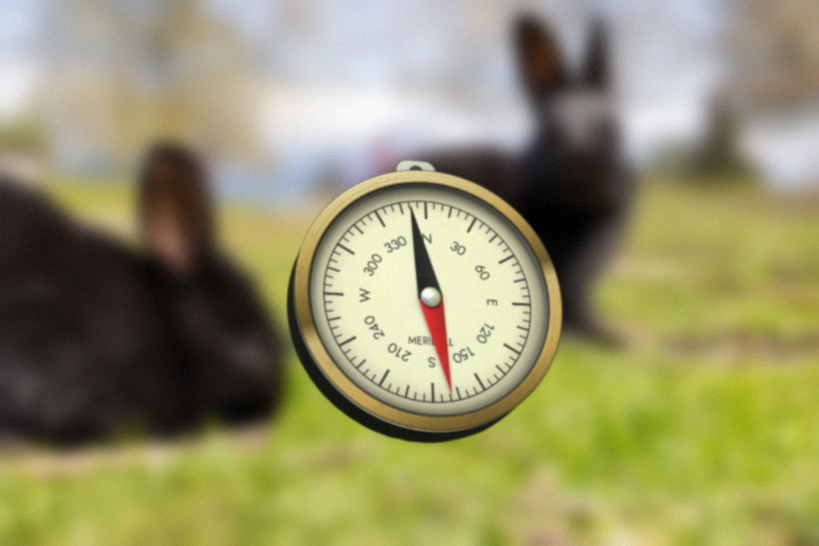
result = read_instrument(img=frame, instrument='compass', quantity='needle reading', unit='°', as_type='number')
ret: 170 °
